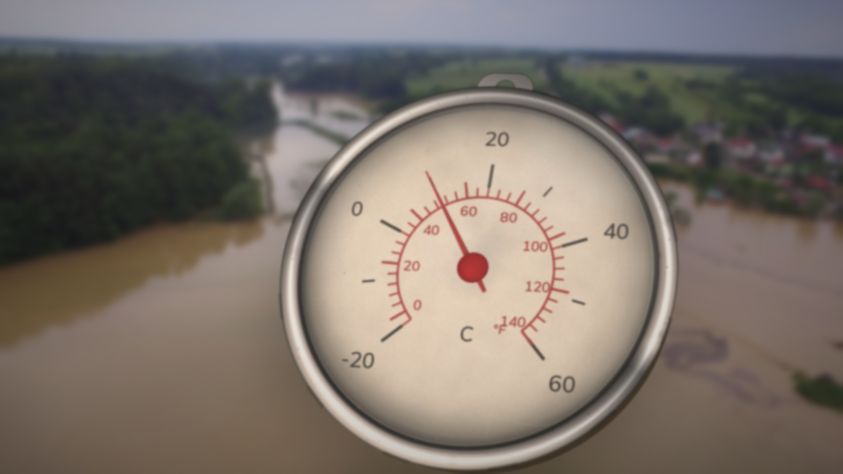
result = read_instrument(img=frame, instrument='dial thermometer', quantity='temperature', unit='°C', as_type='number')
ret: 10 °C
